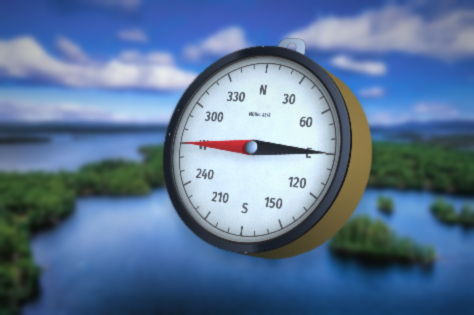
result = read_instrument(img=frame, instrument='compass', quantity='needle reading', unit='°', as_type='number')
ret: 270 °
